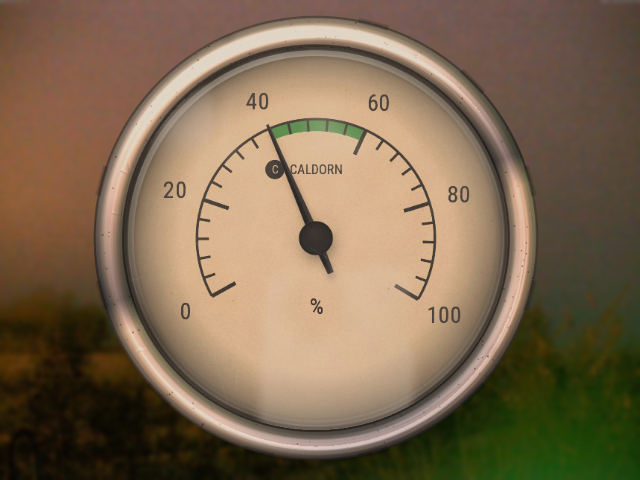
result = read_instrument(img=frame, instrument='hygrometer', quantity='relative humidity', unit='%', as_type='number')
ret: 40 %
